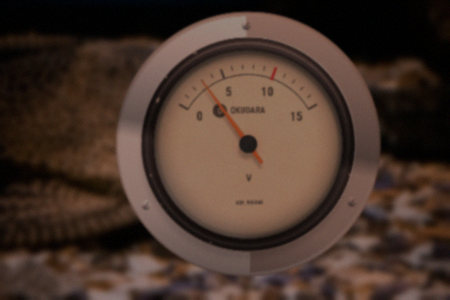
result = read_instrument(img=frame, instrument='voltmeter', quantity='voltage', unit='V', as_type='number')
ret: 3 V
